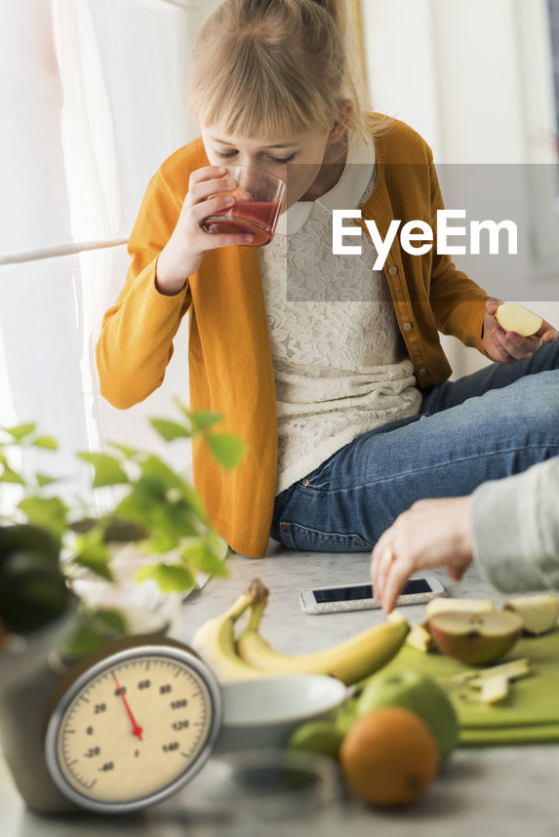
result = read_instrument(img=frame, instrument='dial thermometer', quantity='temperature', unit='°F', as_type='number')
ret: 40 °F
